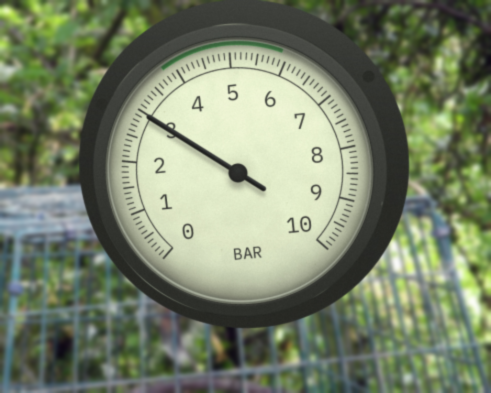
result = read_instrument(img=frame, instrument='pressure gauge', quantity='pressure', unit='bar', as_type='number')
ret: 3 bar
